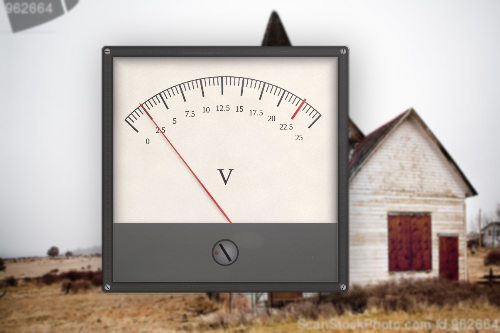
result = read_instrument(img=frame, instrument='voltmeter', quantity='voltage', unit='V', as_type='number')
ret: 2.5 V
